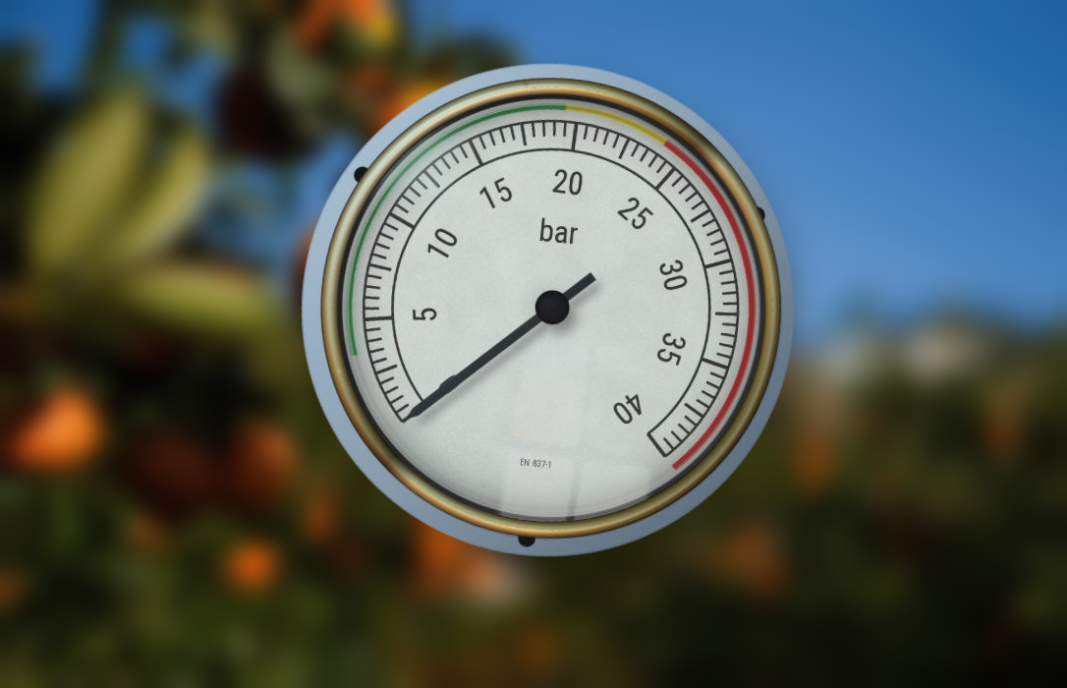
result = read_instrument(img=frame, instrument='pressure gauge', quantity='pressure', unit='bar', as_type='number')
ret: 0 bar
